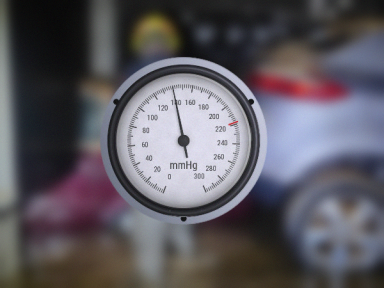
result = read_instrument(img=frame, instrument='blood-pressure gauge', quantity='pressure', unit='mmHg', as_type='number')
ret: 140 mmHg
